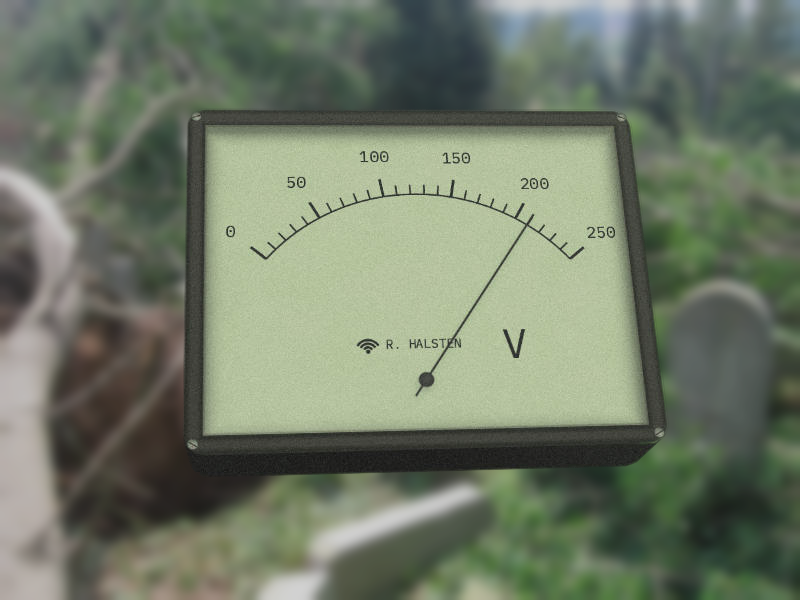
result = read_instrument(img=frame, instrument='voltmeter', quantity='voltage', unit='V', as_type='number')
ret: 210 V
